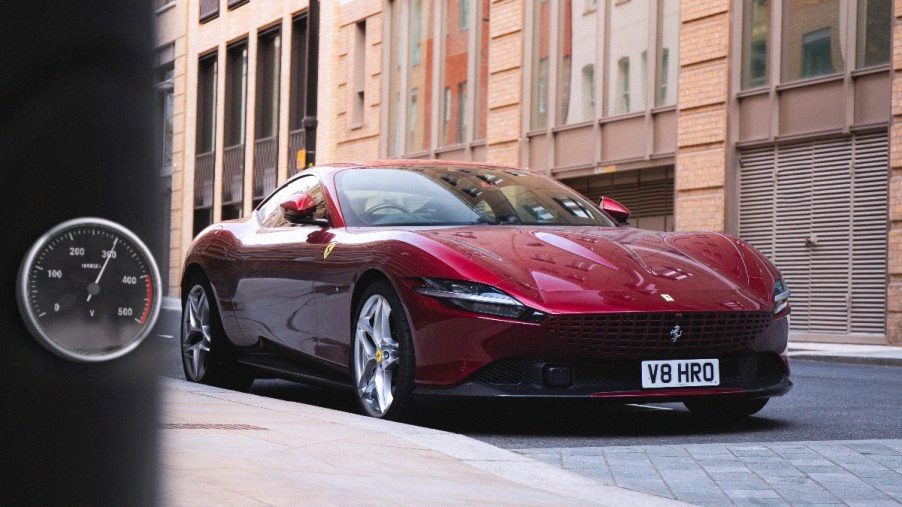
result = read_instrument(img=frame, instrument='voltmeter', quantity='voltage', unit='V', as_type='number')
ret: 300 V
